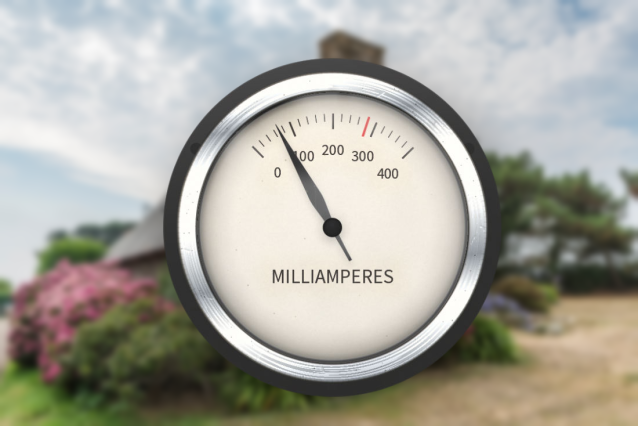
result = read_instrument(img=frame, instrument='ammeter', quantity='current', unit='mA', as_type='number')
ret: 70 mA
